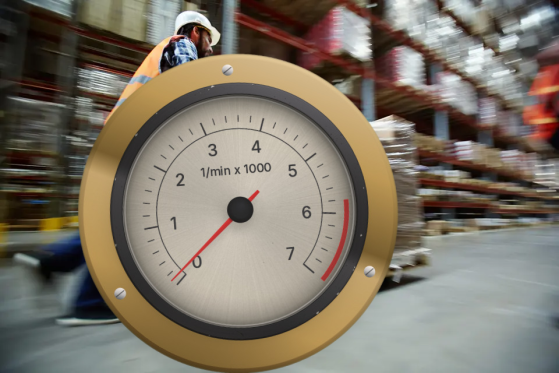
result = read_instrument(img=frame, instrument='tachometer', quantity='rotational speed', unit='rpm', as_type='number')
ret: 100 rpm
